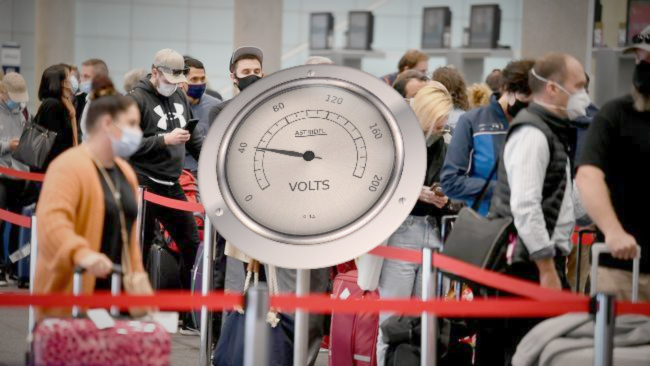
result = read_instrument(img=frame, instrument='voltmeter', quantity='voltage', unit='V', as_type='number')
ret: 40 V
